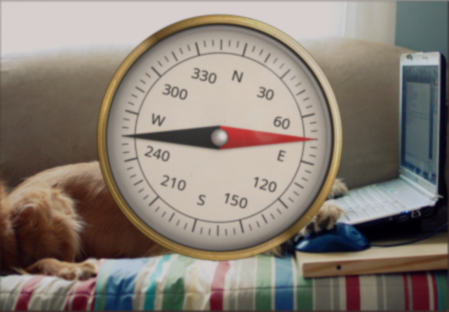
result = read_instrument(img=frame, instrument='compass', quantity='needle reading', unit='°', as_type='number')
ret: 75 °
